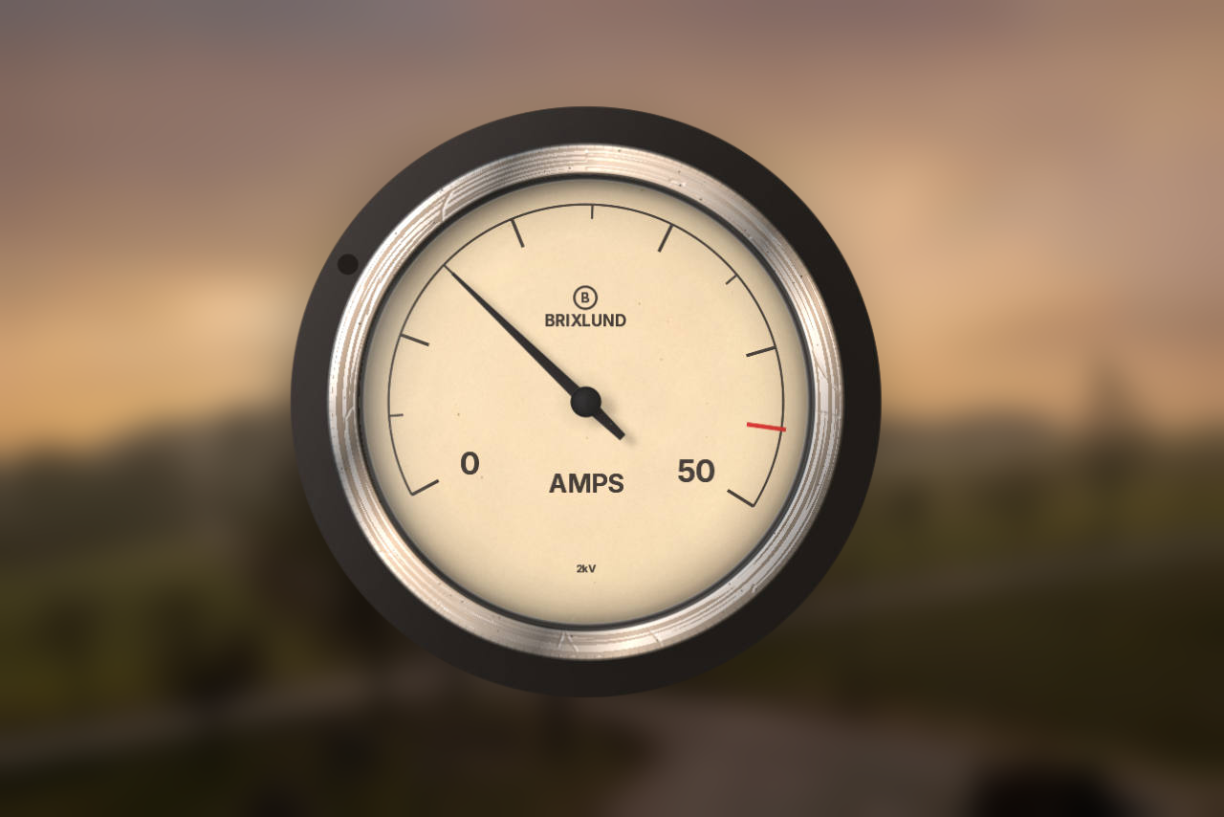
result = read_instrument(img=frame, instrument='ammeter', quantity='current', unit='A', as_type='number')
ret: 15 A
